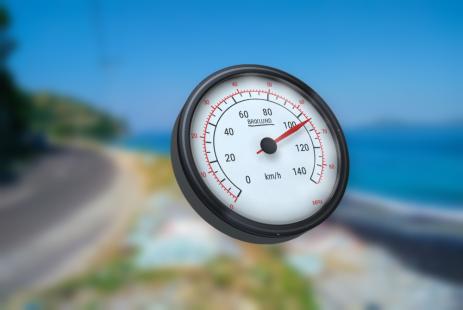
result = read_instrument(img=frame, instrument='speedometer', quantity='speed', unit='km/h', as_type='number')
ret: 105 km/h
